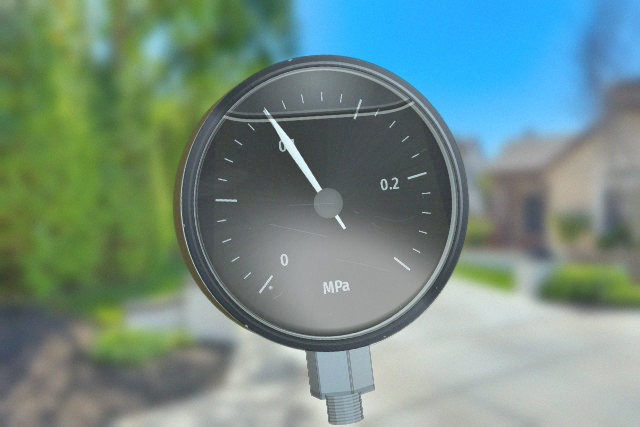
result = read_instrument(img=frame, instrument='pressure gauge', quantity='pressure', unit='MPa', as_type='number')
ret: 0.1 MPa
